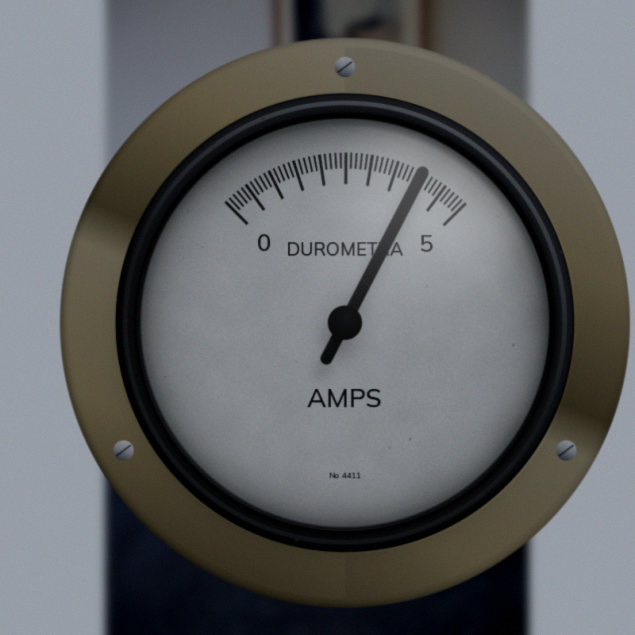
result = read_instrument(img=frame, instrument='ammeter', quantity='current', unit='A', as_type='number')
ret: 4 A
